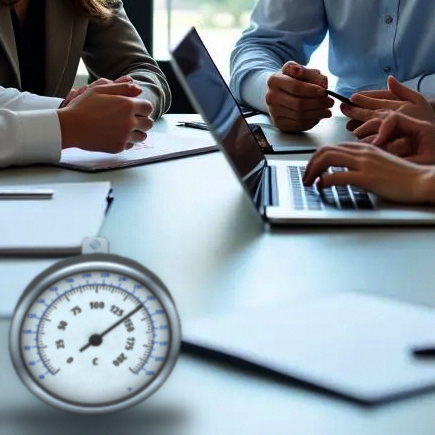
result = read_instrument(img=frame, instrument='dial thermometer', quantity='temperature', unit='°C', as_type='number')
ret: 137.5 °C
